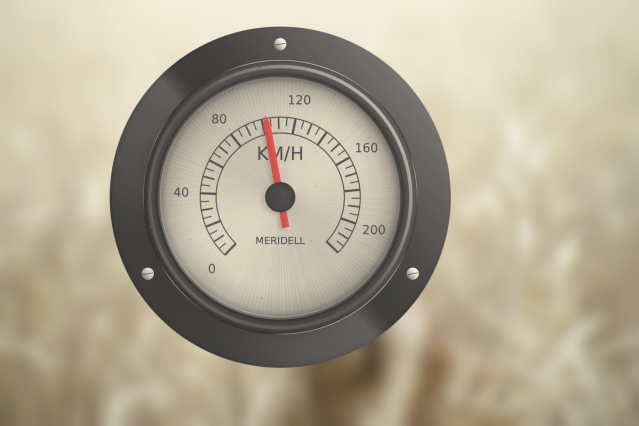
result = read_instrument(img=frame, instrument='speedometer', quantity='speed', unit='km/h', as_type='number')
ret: 102.5 km/h
